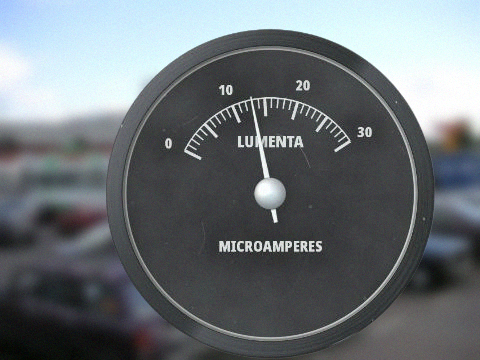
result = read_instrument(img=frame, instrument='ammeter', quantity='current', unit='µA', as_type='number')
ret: 13 µA
